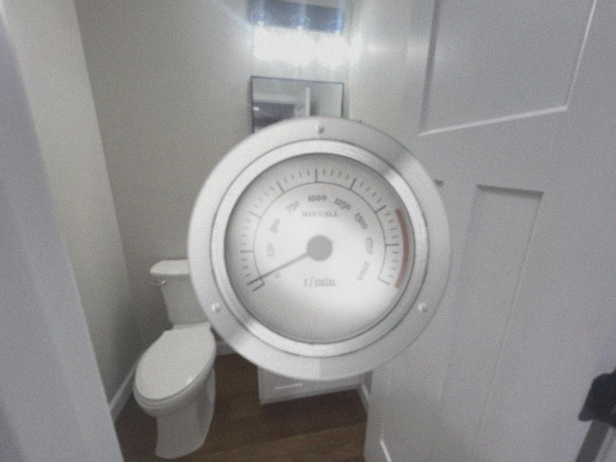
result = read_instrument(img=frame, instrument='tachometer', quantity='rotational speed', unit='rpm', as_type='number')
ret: 50 rpm
